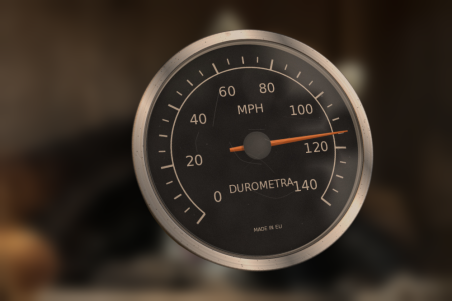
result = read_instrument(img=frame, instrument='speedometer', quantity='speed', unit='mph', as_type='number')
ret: 115 mph
